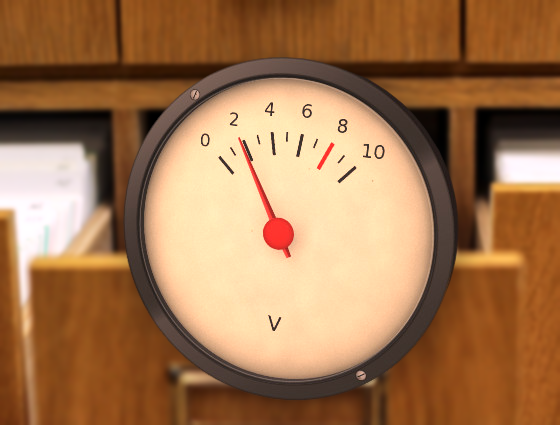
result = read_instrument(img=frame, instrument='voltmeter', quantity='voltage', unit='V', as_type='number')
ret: 2 V
